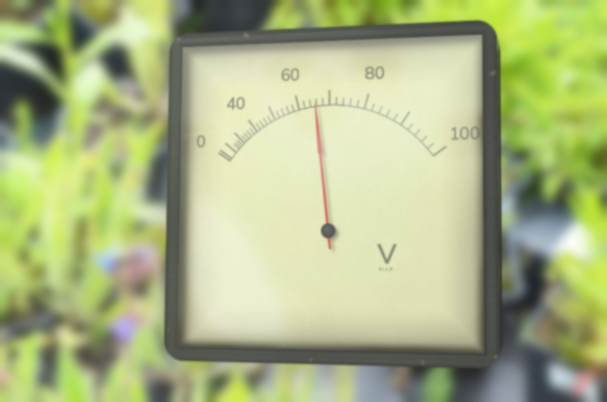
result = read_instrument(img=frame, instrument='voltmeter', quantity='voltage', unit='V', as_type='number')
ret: 66 V
